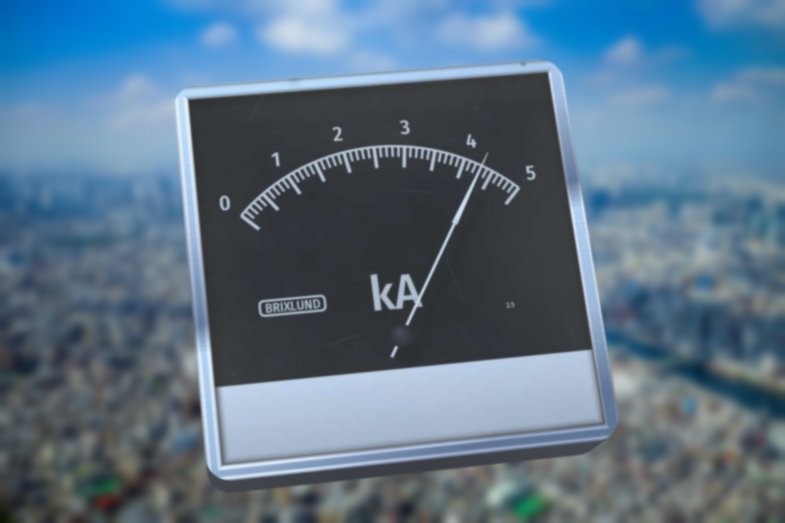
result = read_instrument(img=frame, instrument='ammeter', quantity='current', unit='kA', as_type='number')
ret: 4.3 kA
